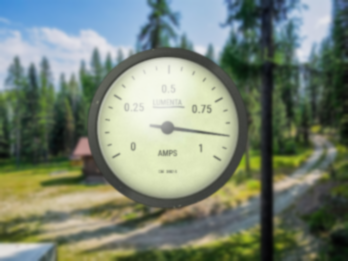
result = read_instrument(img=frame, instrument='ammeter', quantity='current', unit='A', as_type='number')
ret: 0.9 A
